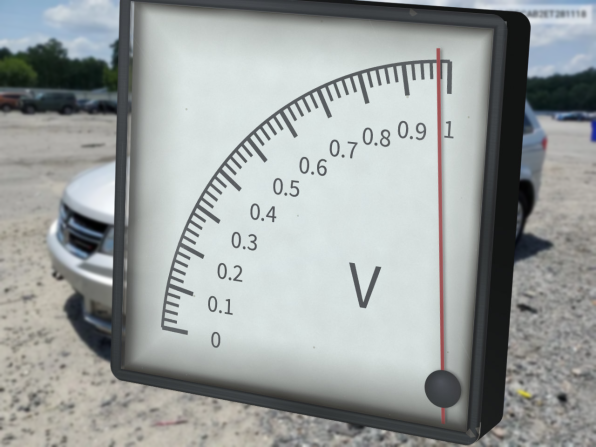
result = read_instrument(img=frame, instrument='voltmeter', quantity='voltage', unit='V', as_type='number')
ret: 0.98 V
